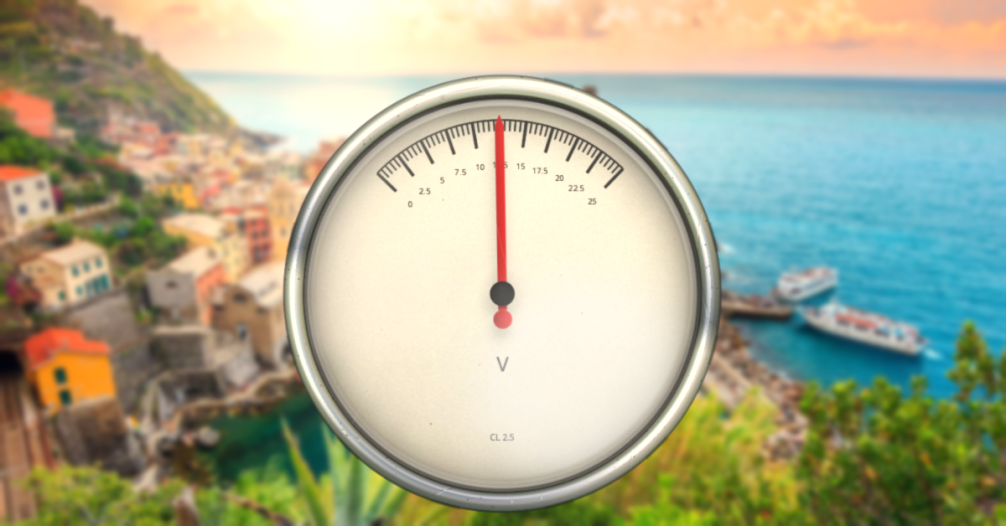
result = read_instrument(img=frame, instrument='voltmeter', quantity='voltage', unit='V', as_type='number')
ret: 12.5 V
